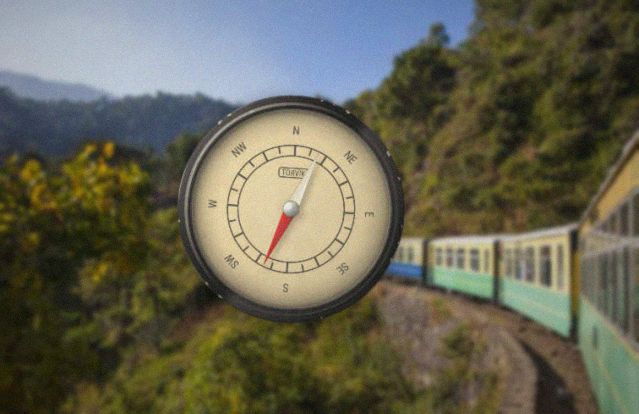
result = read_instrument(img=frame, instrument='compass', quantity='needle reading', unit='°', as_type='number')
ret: 202.5 °
